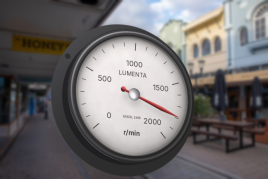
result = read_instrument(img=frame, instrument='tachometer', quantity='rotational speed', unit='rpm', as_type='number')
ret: 1800 rpm
